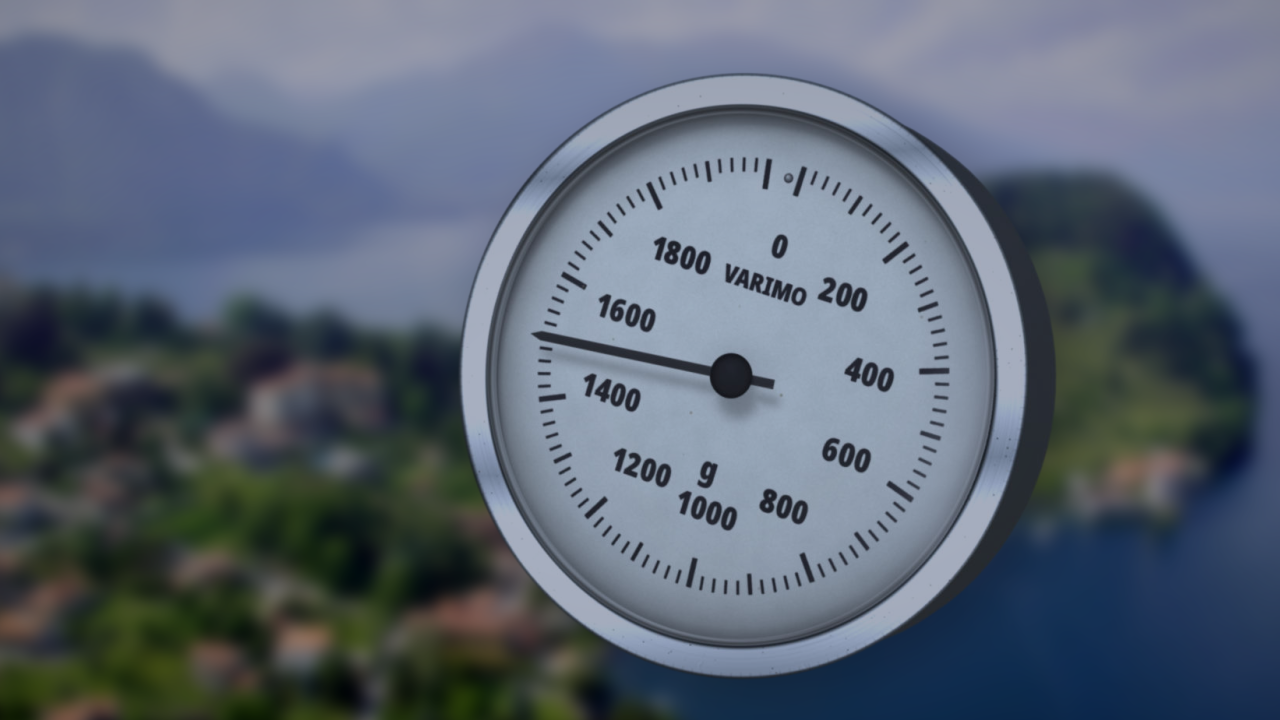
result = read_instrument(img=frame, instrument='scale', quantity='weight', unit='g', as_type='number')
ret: 1500 g
